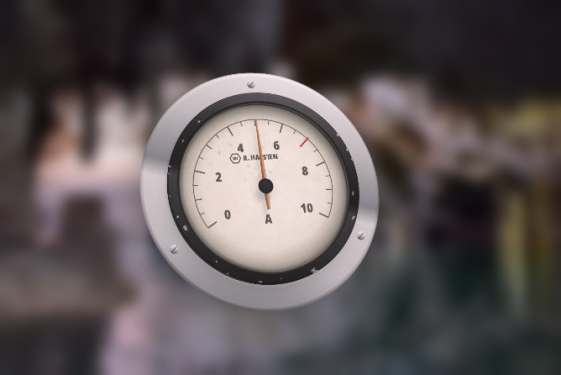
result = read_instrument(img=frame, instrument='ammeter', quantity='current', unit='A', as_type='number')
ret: 5 A
